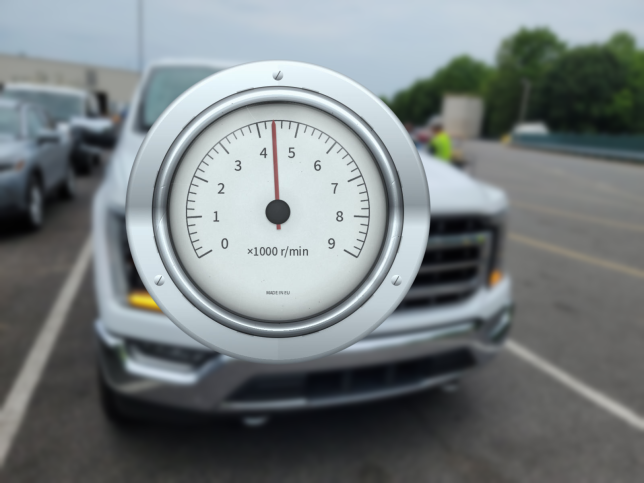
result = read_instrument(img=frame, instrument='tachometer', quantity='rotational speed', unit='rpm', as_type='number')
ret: 4400 rpm
